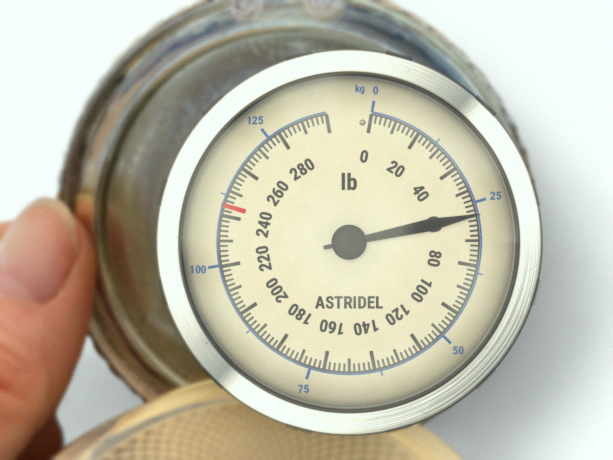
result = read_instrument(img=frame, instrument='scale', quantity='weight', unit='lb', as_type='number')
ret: 60 lb
